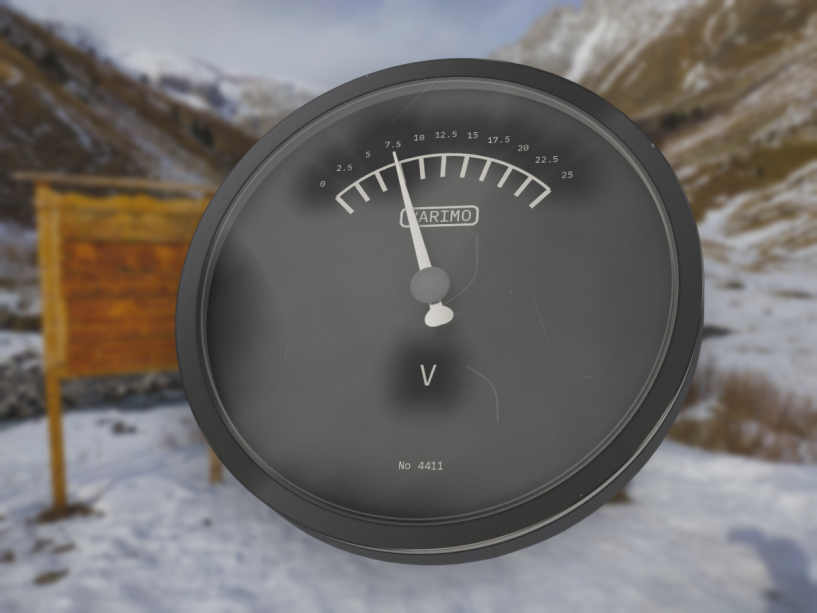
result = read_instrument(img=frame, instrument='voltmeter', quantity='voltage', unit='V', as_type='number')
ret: 7.5 V
